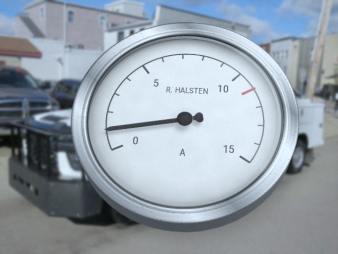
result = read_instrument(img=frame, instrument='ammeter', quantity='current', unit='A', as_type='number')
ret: 1 A
